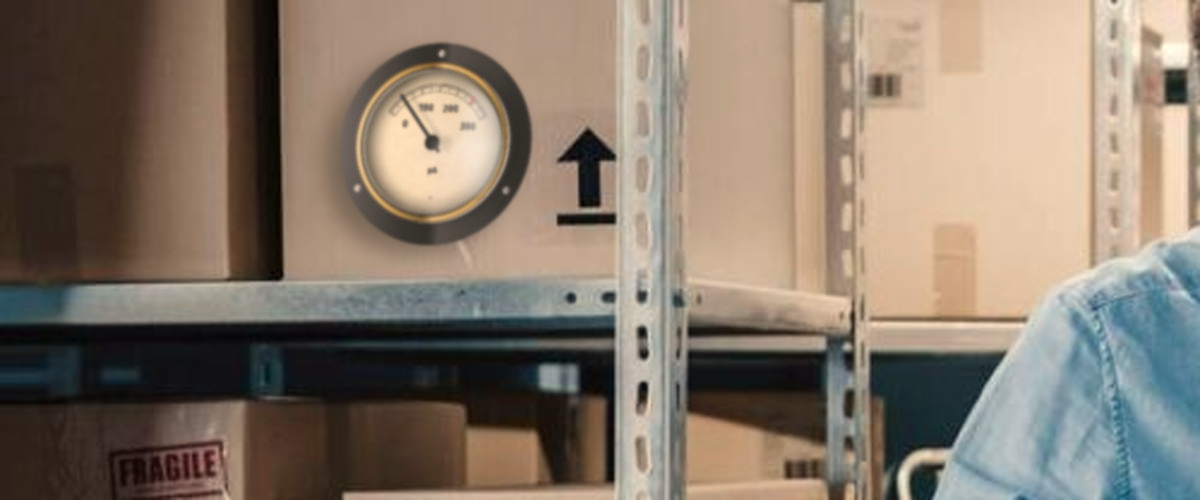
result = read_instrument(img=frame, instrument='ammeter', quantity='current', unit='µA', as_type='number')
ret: 50 µA
